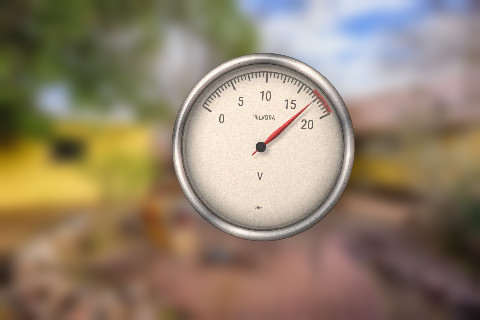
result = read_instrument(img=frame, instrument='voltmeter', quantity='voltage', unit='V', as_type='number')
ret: 17.5 V
